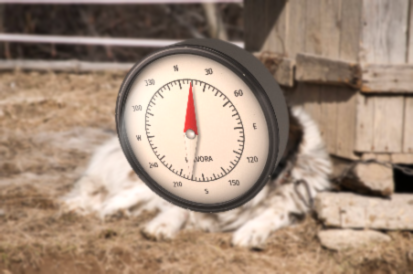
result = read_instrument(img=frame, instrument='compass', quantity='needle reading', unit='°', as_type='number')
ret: 15 °
